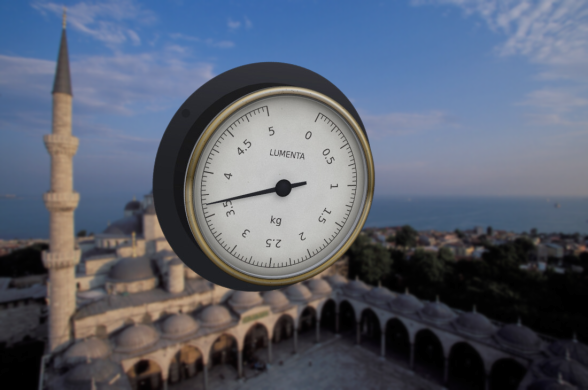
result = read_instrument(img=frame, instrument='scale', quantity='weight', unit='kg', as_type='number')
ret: 3.65 kg
